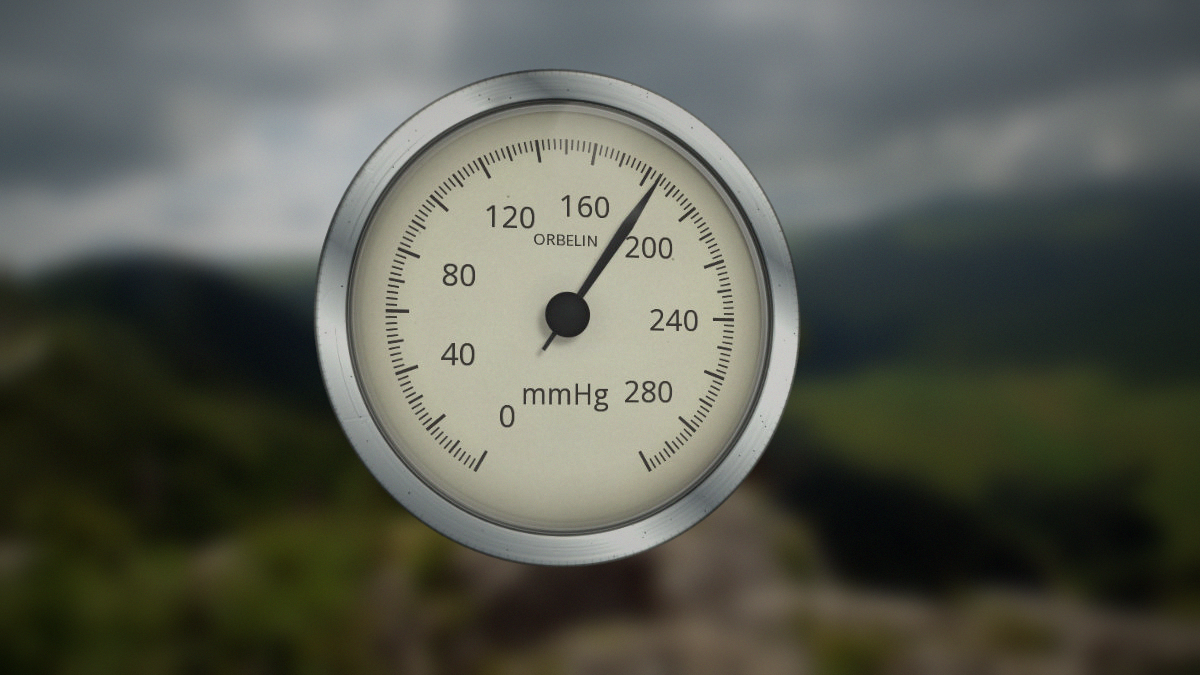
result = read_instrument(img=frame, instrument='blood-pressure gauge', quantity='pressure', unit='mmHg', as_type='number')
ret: 184 mmHg
